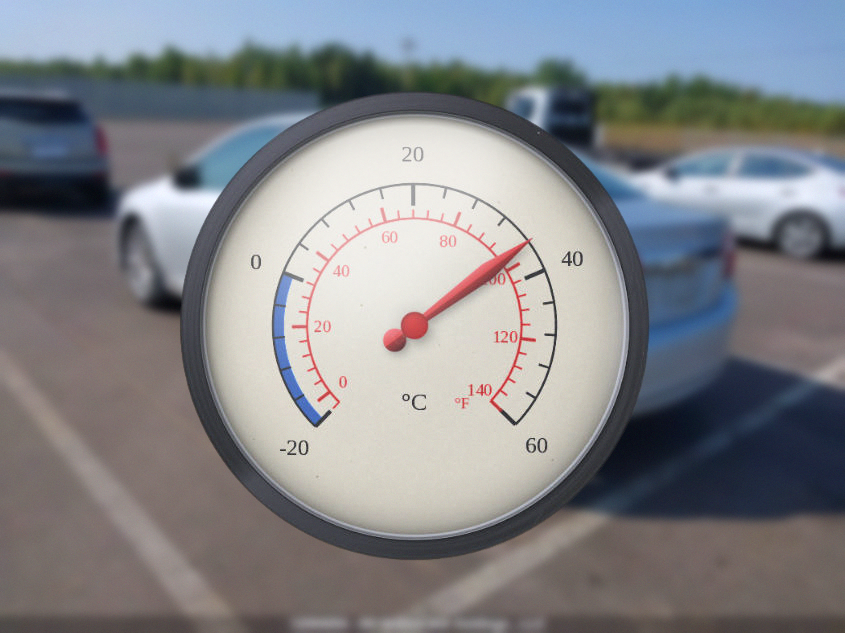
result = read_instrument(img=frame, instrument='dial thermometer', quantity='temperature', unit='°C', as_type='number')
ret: 36 °C
